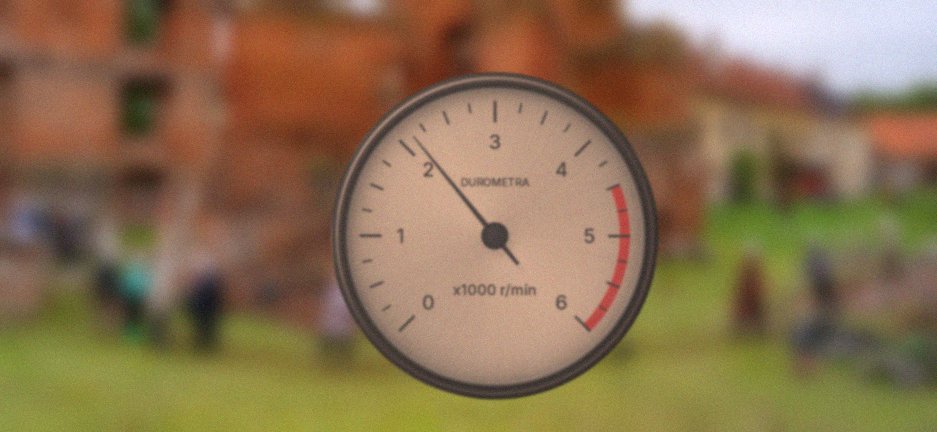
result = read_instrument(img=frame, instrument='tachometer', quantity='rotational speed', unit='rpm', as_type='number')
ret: 2125 rpm
